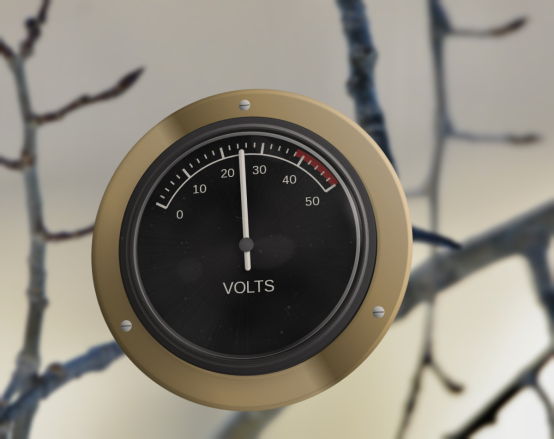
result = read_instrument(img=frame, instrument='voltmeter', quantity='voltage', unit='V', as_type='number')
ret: 25 V
